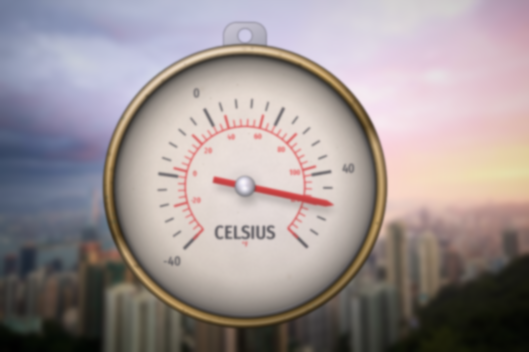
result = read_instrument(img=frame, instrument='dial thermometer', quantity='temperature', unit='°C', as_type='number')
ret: 48 °C
